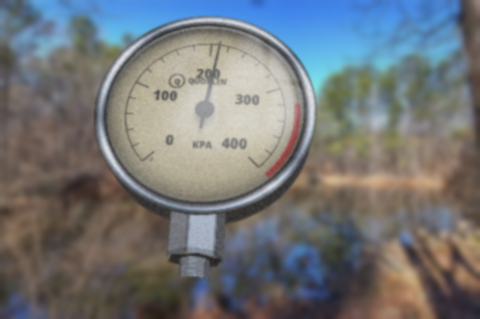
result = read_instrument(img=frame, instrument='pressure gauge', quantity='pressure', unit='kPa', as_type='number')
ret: 210 kPa
